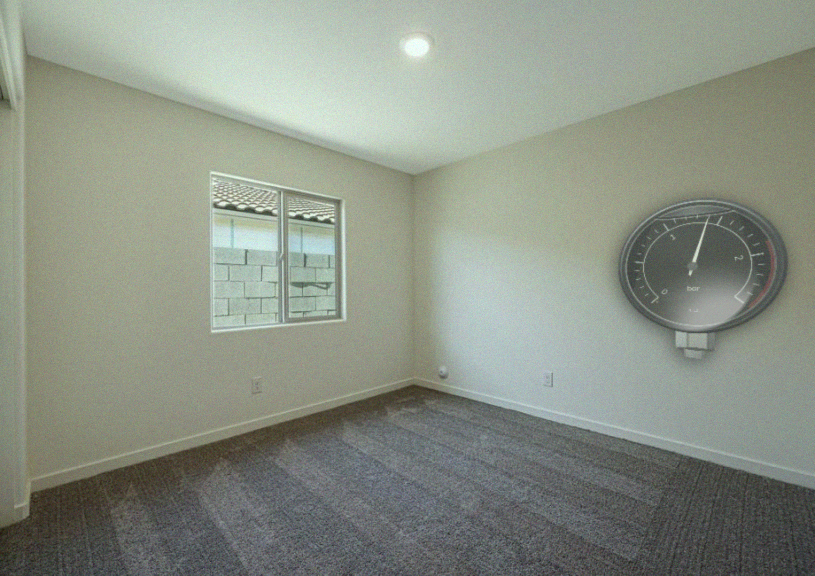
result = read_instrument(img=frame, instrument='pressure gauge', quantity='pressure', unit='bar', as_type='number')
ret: 1.4 bar
